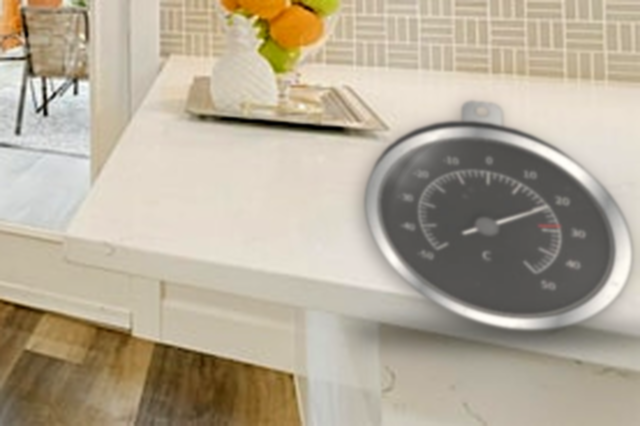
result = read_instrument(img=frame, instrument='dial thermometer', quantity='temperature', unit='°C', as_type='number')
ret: 20 °C
